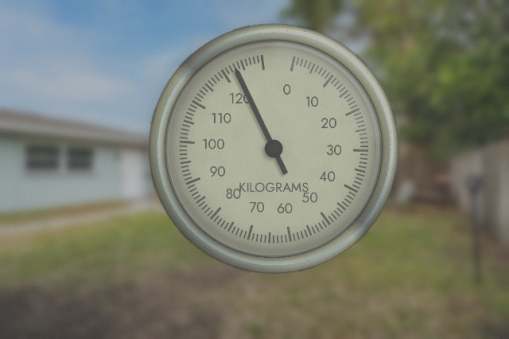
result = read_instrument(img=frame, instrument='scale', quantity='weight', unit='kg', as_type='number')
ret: 123 kg
